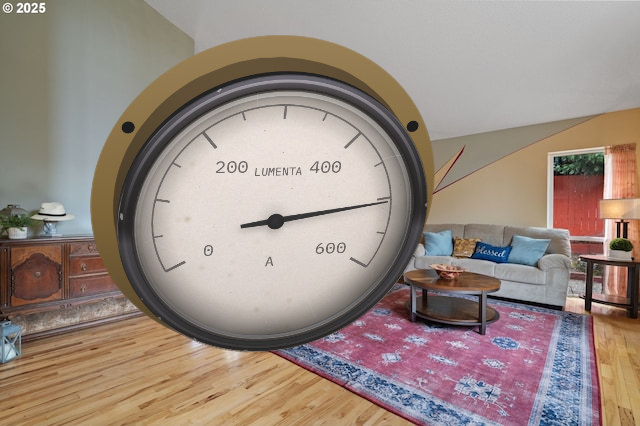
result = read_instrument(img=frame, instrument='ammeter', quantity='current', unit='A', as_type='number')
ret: 500 A
